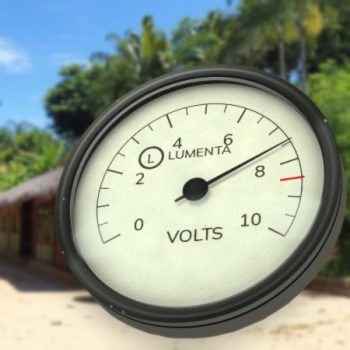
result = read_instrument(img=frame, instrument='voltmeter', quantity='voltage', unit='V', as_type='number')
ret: 7.5 V
